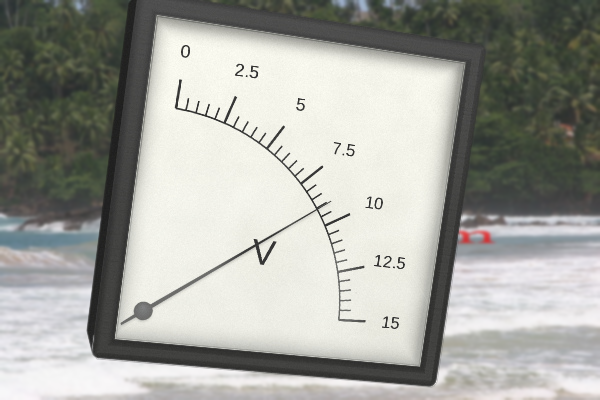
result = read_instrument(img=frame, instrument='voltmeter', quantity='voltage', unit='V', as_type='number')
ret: 9 V
